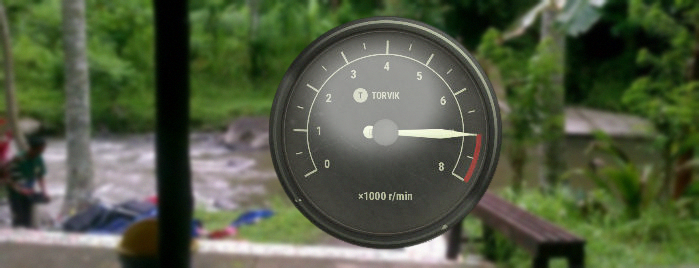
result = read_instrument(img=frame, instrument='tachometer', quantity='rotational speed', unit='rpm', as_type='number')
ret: 7000 rpm
